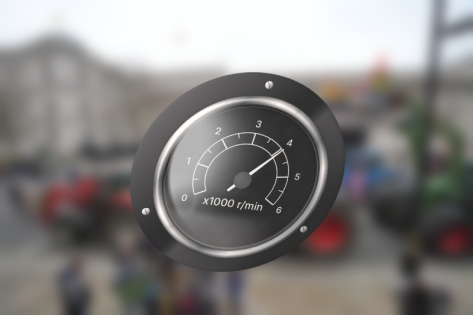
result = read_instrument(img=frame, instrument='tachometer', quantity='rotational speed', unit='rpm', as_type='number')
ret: 4000 rpm
